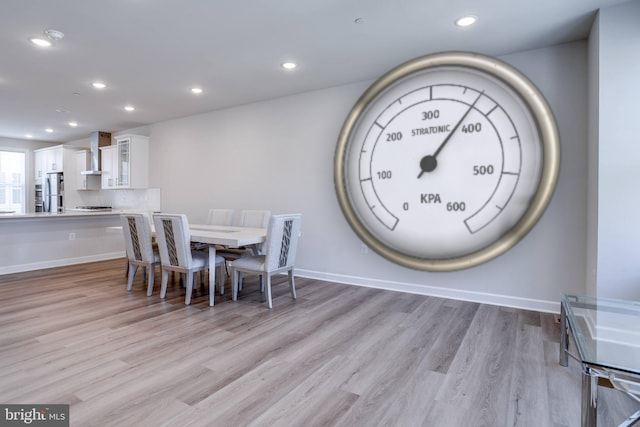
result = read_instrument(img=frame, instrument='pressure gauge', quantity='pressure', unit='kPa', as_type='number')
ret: 375 kPa
